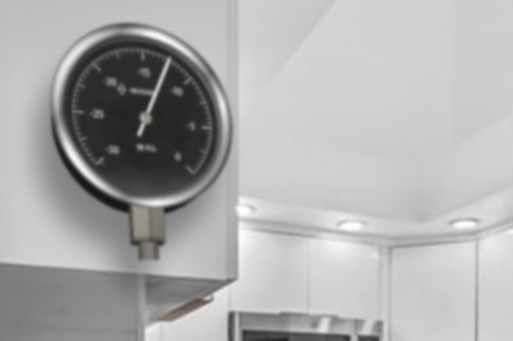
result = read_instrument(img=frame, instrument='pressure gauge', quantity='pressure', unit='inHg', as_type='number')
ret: -12.5 inHg
